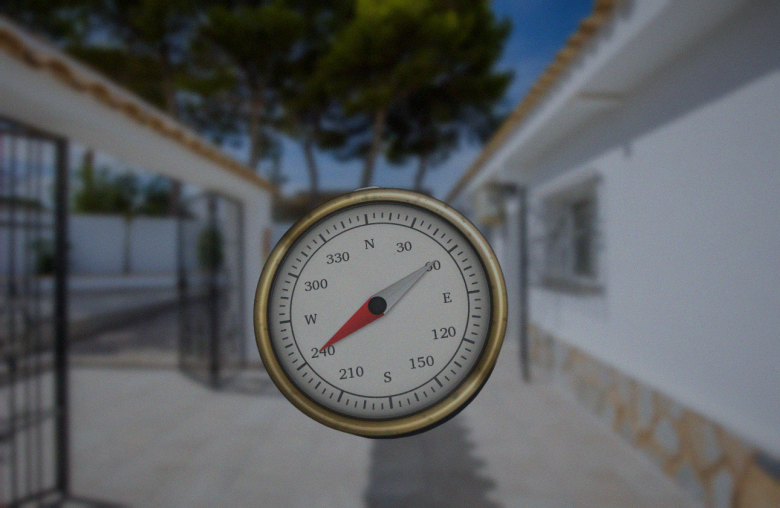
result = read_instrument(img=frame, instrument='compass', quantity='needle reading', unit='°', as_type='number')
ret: 240 °
